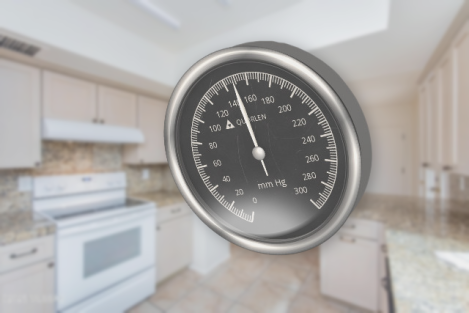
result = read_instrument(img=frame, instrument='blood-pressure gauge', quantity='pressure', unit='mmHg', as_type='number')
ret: 150 mmHg
